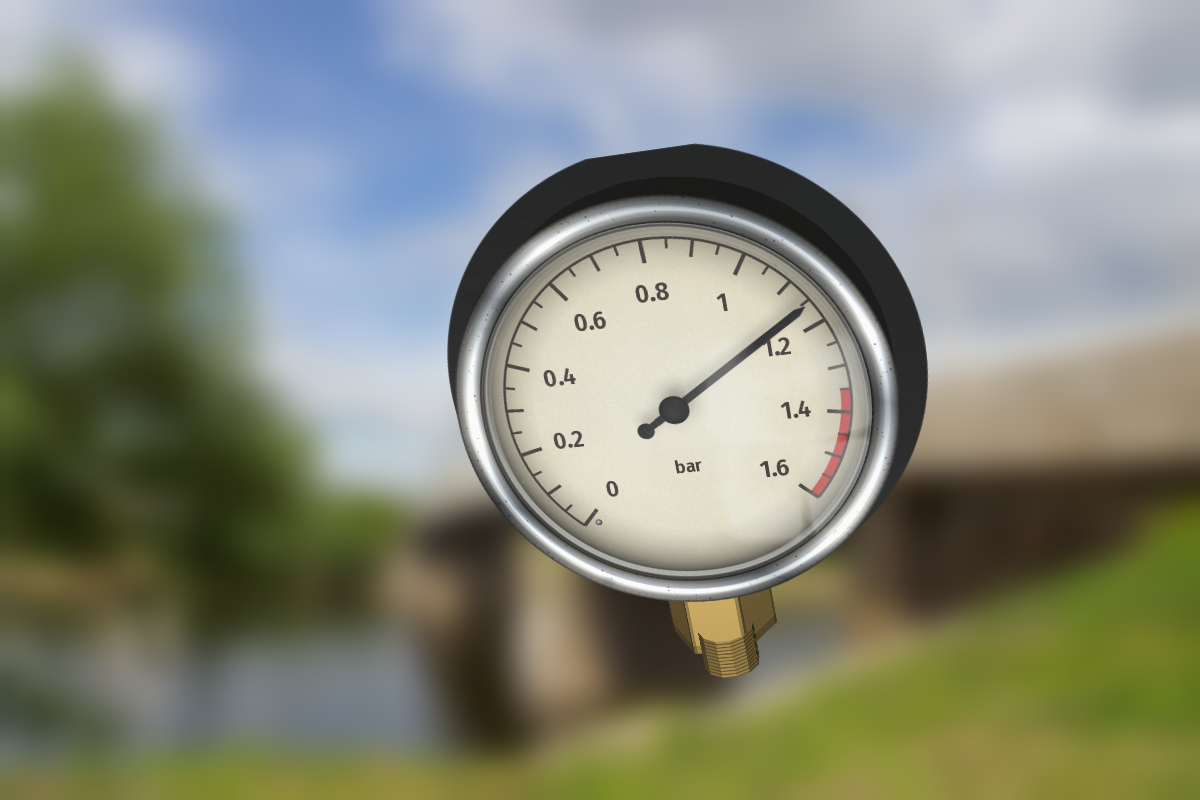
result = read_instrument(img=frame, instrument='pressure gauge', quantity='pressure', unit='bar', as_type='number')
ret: 1.15 bar
